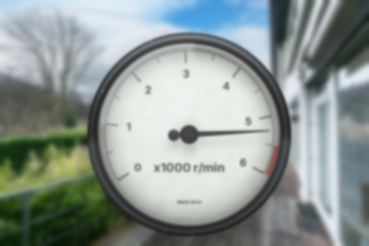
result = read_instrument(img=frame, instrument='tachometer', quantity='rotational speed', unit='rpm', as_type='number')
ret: 5250 rpm
